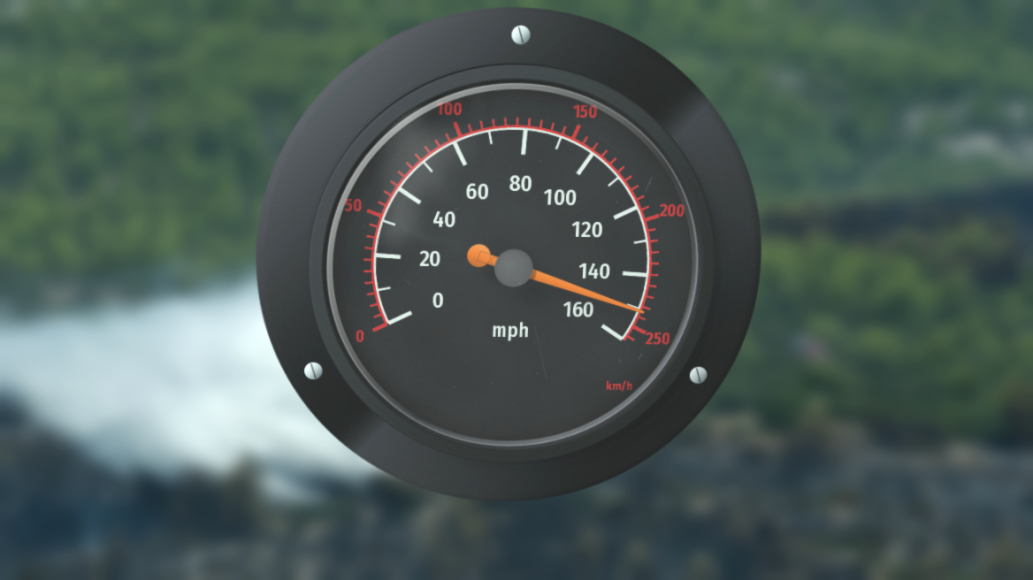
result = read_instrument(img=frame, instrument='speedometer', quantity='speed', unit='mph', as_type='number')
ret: 150 mph
